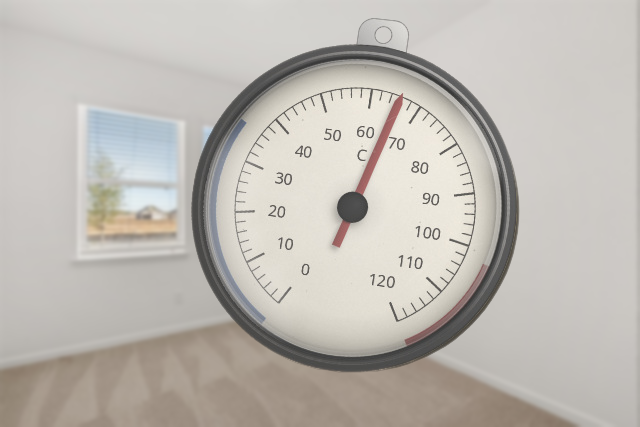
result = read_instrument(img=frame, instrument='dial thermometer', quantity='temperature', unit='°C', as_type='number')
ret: 66 °C
